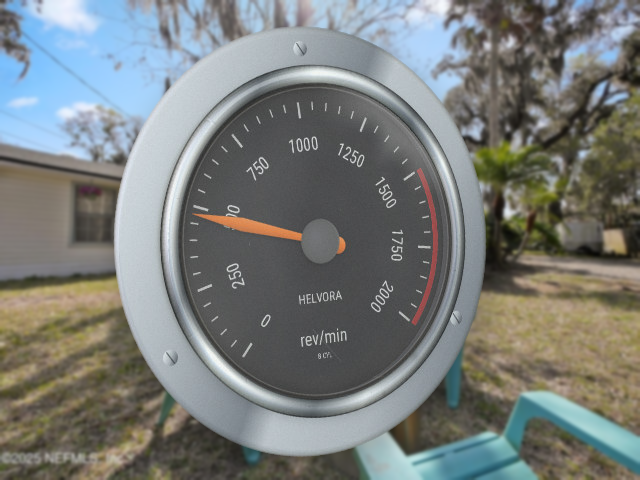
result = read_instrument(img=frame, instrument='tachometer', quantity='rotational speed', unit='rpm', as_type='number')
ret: 475 rpm
